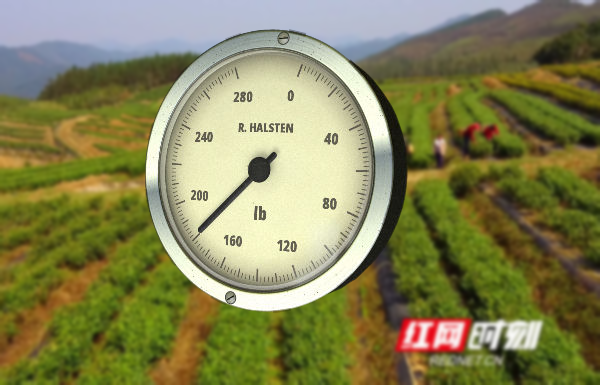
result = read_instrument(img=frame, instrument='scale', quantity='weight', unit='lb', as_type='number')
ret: 180 lb
